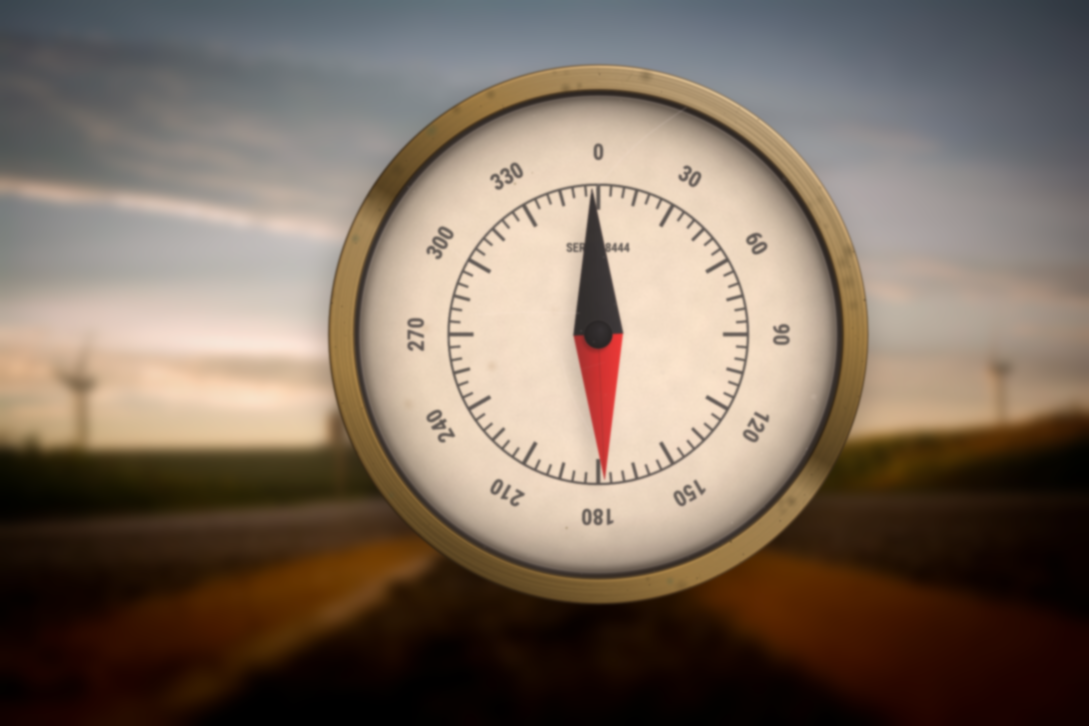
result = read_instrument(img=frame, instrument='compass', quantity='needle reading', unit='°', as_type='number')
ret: 177.5 °
